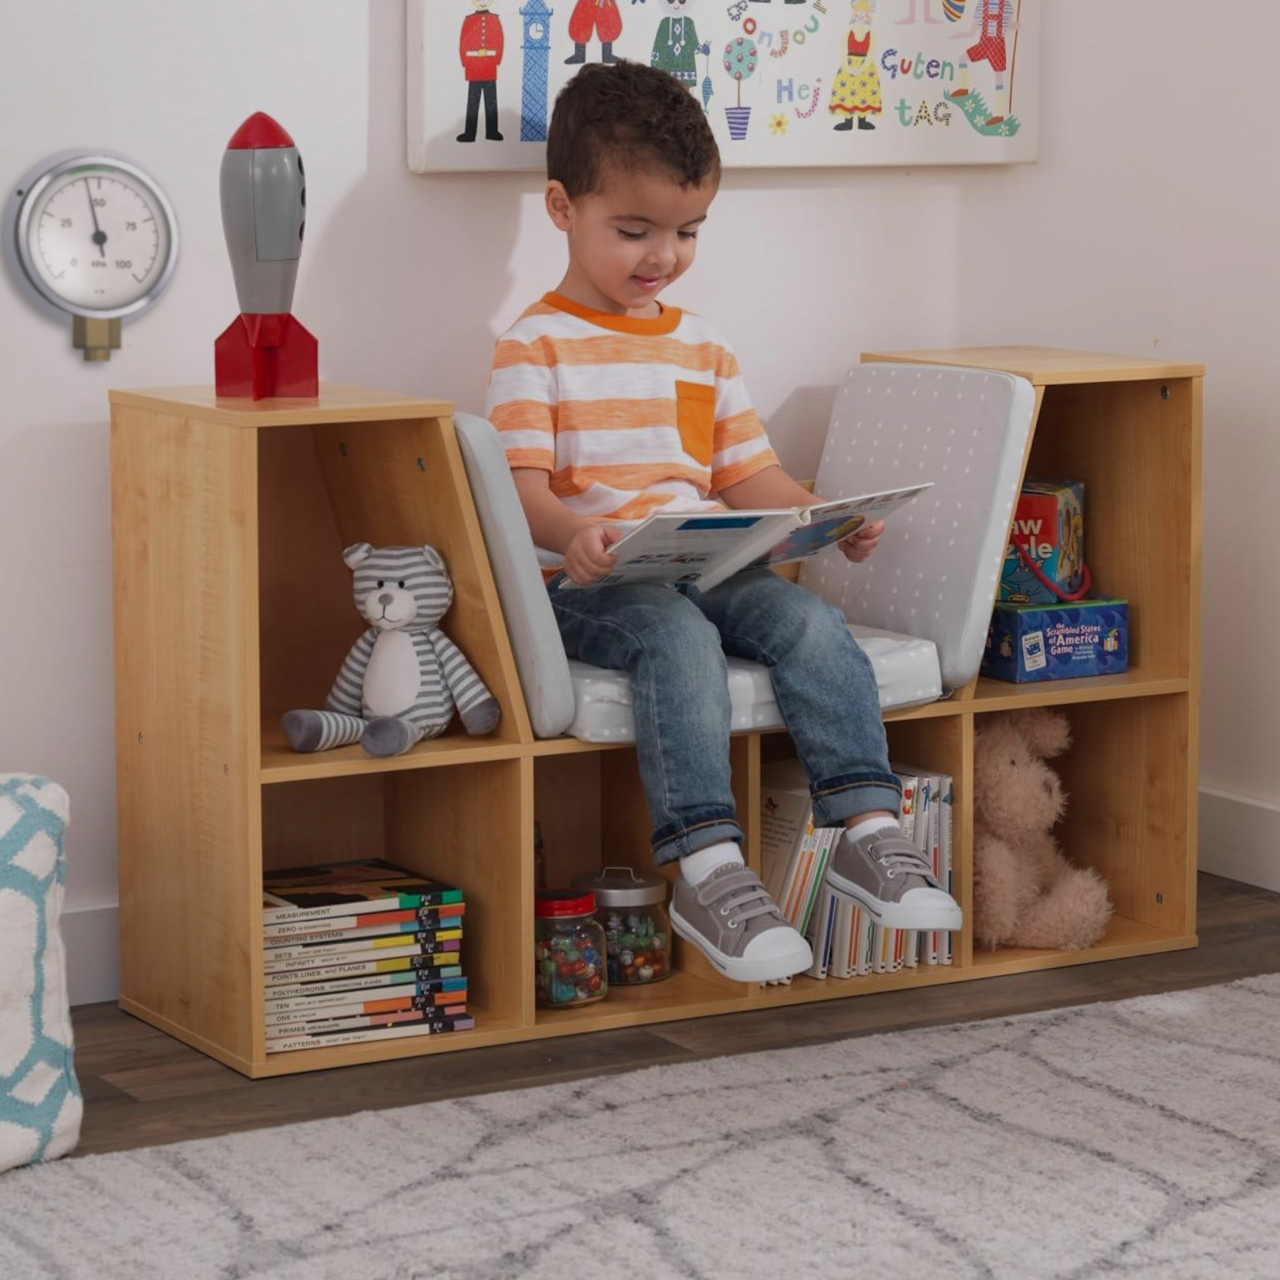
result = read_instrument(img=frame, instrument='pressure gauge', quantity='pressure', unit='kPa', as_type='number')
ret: 45 kPa
